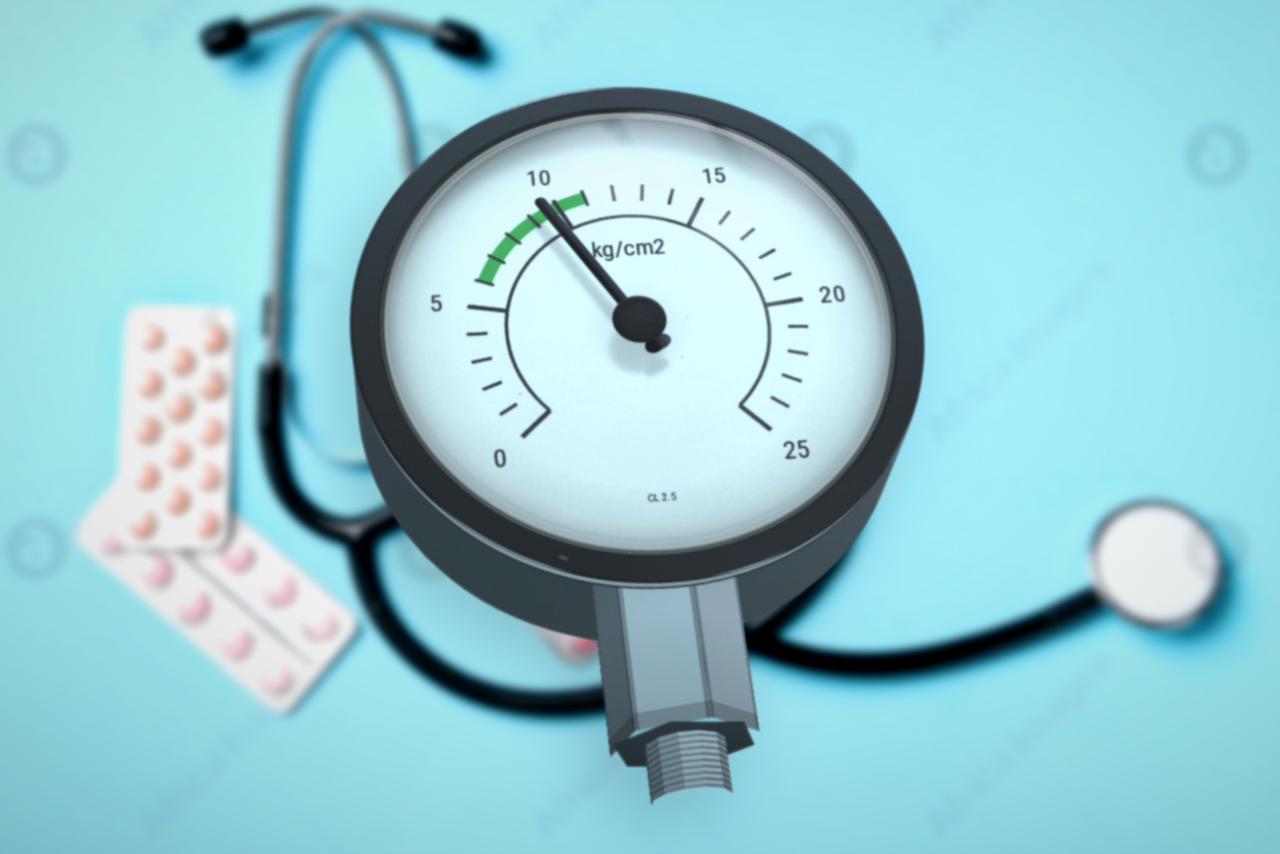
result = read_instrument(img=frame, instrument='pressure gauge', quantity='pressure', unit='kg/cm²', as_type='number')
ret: 9.5 kg/cm²
